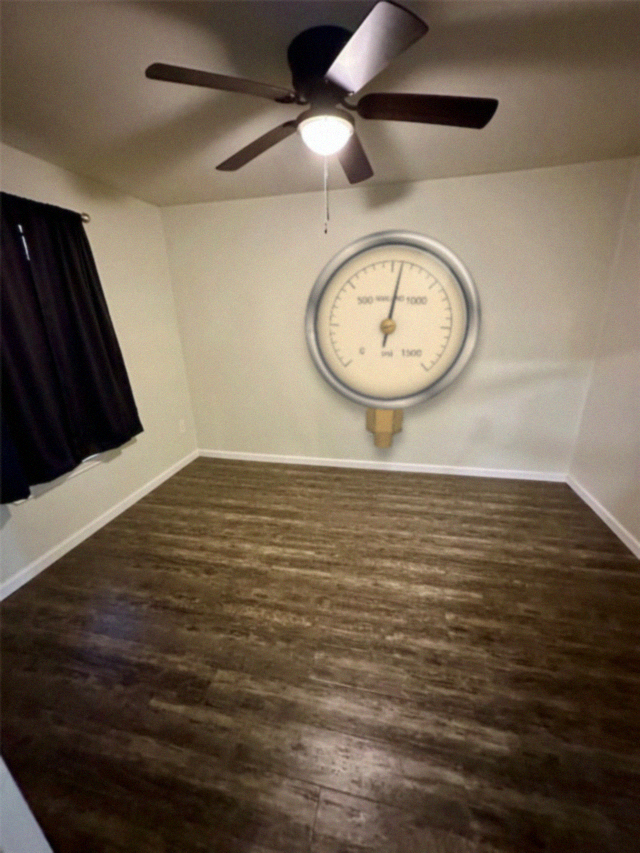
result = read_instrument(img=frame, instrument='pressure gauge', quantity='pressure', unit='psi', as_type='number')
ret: 800 psi
